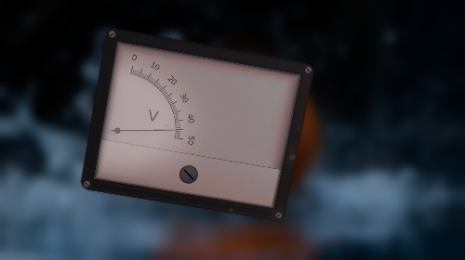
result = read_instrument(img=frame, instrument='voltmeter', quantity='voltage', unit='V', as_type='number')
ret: 45 V
